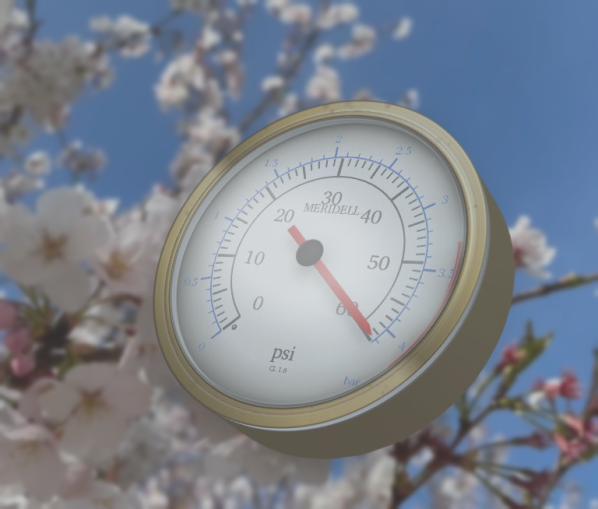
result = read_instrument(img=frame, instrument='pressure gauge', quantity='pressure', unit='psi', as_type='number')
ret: 59.5 psi
